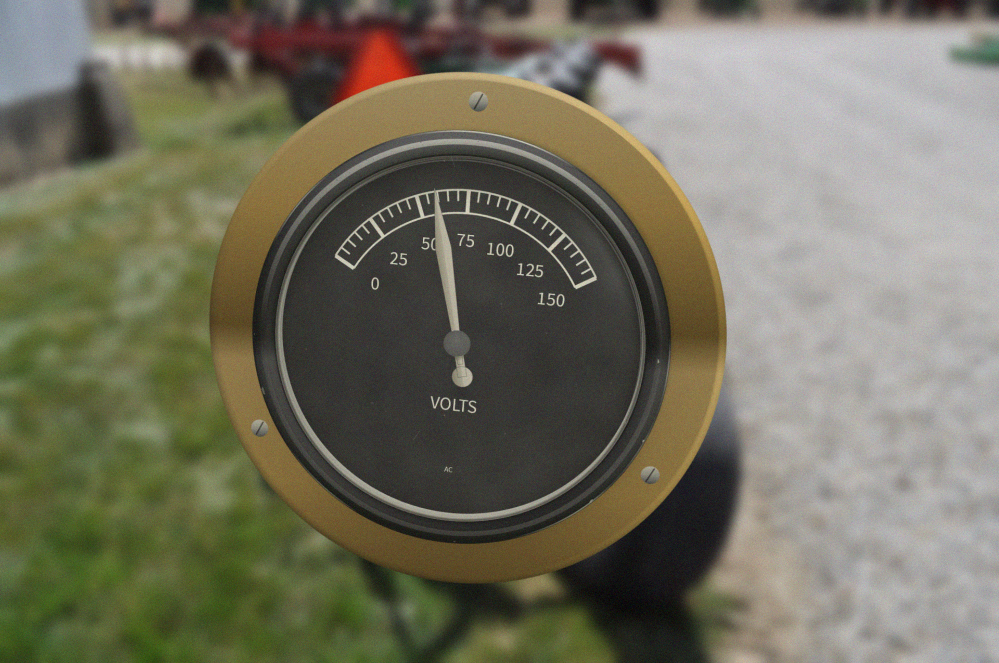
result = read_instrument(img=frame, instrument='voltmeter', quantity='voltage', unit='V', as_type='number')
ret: 60 V
